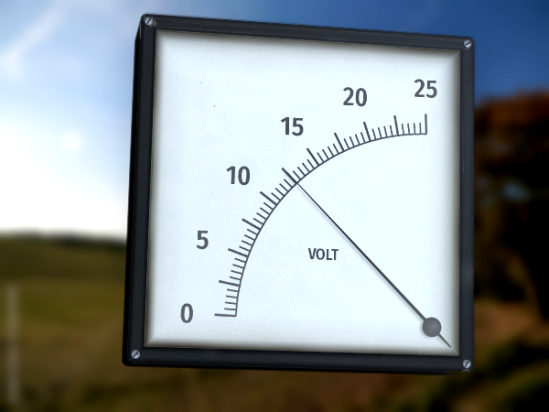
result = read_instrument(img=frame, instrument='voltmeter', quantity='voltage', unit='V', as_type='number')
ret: 12.5 V
